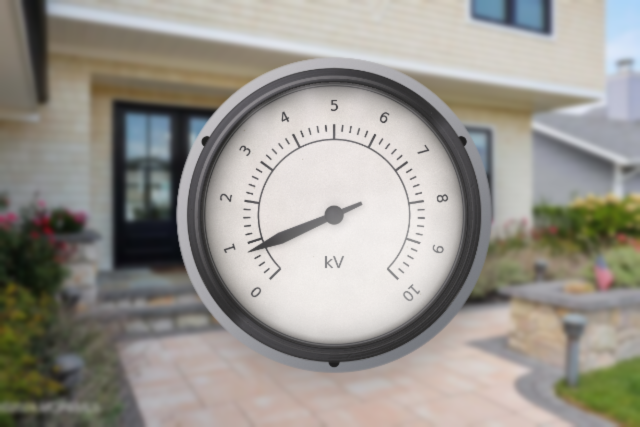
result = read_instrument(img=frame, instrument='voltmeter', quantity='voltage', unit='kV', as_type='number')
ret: 0.8 kV
